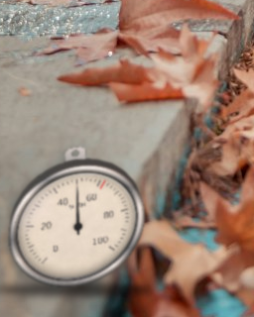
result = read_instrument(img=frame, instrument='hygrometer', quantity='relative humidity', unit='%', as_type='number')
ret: 50 %
